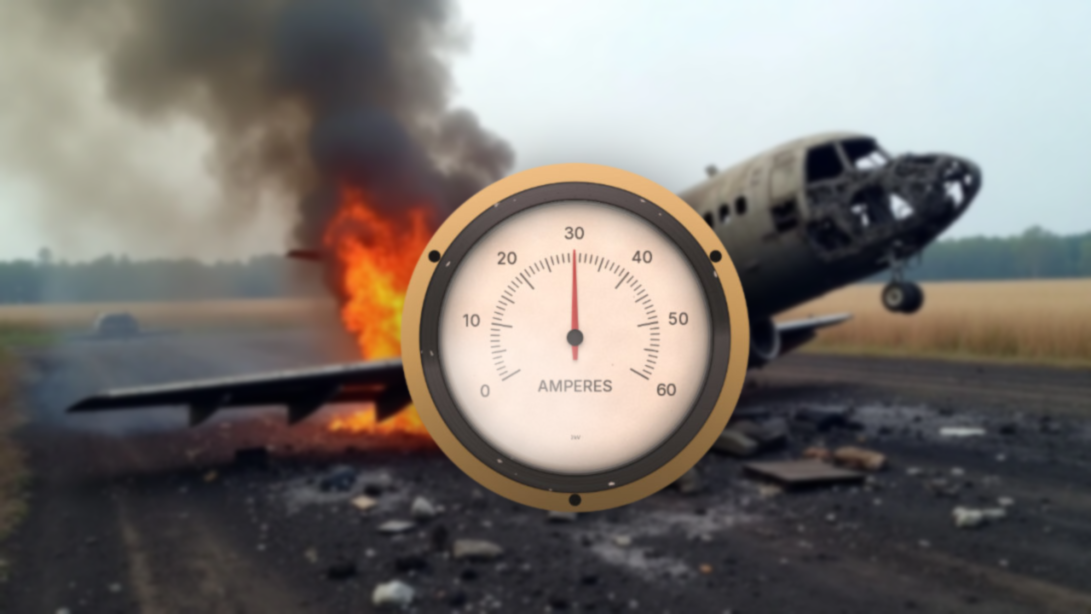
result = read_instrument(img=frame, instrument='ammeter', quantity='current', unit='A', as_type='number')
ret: 30 A
